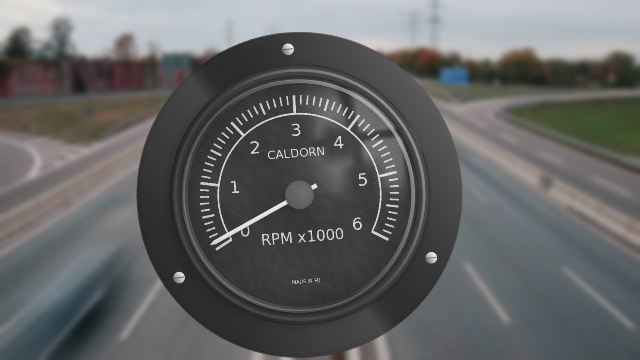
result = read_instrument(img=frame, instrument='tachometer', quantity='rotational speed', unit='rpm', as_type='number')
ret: 100 rpm
